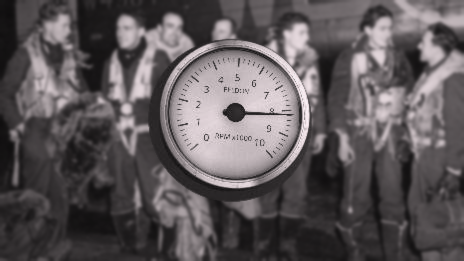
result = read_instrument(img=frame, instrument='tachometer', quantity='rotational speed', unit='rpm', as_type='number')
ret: 8200 rpm
